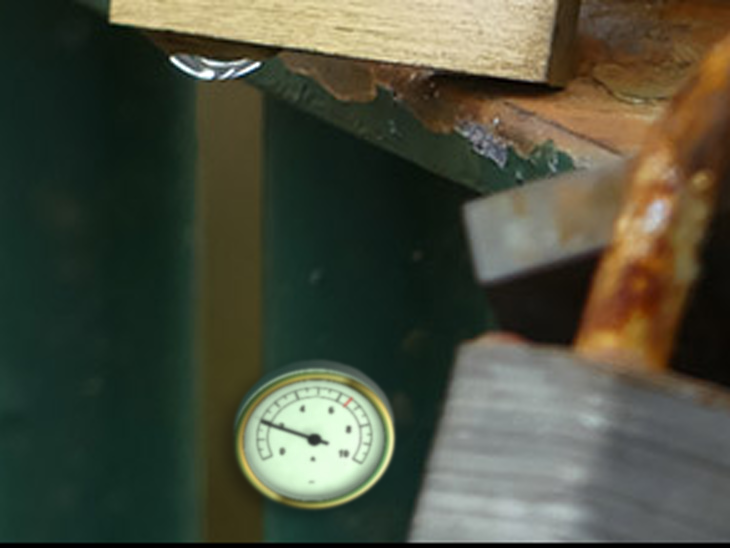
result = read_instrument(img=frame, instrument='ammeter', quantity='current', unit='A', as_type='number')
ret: 2 A
